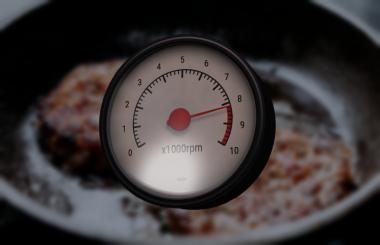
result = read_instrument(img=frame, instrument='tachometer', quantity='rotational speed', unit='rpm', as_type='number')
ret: 8200 rpm
